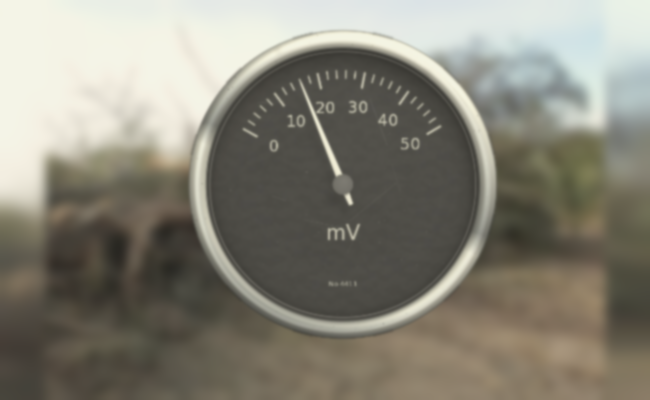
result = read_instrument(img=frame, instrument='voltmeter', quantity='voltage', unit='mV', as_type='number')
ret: 16 mV
